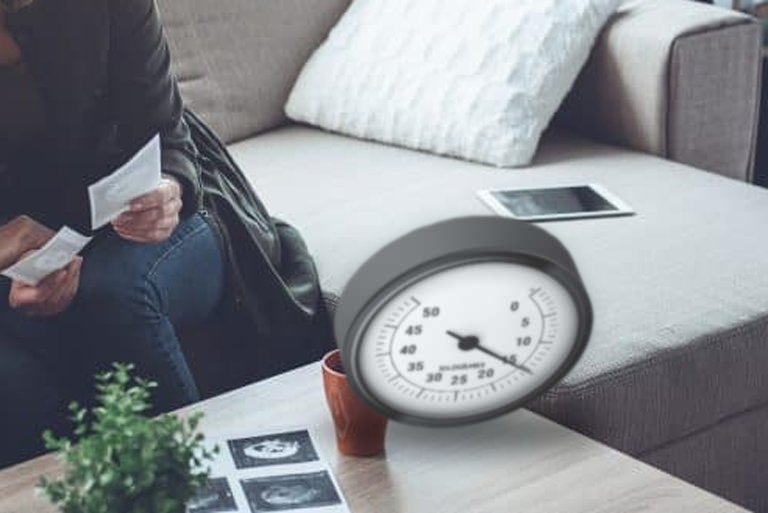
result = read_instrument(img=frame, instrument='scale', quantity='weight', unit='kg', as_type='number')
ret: 15 kg
